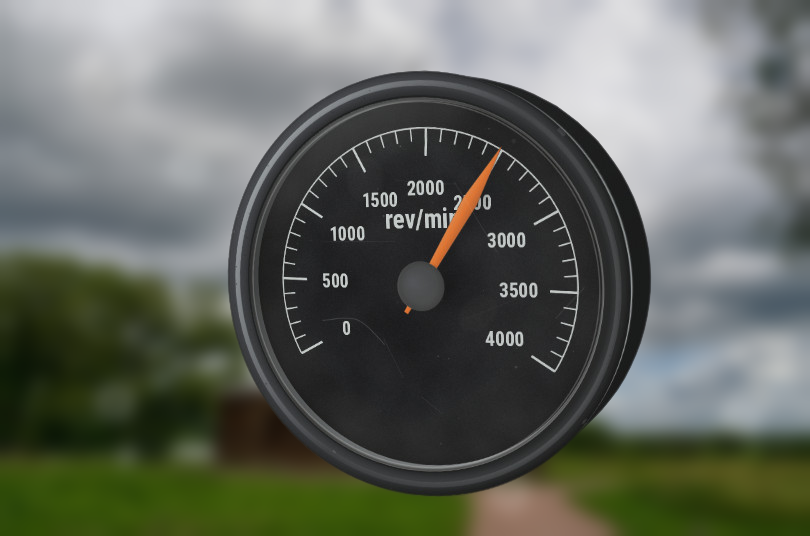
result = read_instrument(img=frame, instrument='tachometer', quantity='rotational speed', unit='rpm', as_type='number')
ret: 2500 rpm
